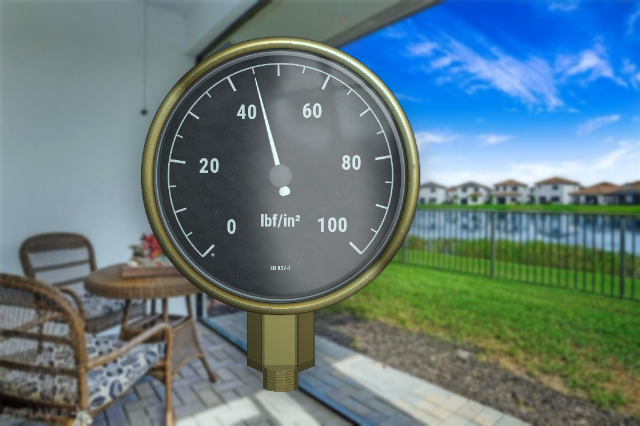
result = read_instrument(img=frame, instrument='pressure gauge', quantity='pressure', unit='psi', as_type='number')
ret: 45 psi
